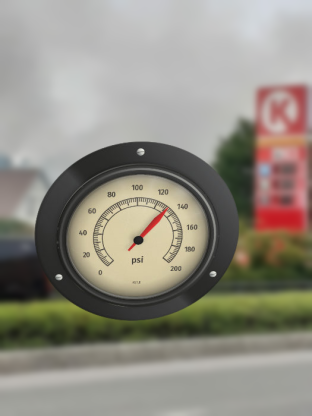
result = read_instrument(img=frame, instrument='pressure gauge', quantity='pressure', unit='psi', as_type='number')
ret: 130 psi
